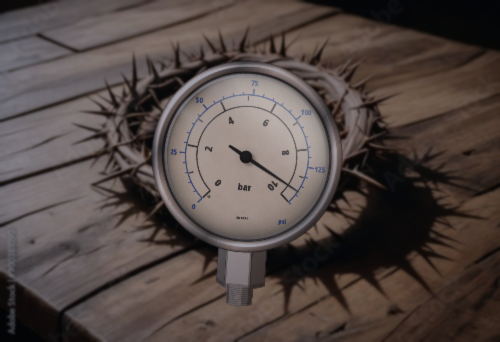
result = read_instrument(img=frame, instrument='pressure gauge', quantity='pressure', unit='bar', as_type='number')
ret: 9.5 bar
